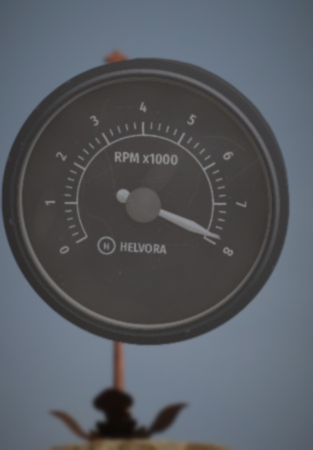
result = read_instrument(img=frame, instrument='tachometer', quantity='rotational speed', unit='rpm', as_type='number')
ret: 7800 rpm
